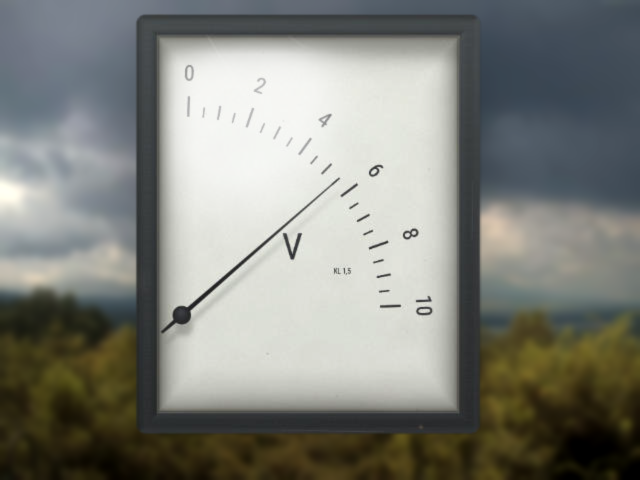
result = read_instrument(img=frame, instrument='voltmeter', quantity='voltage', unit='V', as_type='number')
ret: 5.5 V
